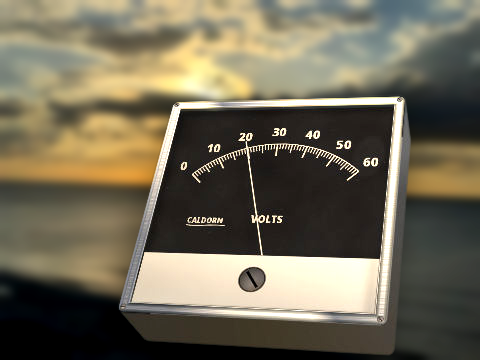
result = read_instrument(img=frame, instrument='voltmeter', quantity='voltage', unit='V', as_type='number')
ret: 20 V
